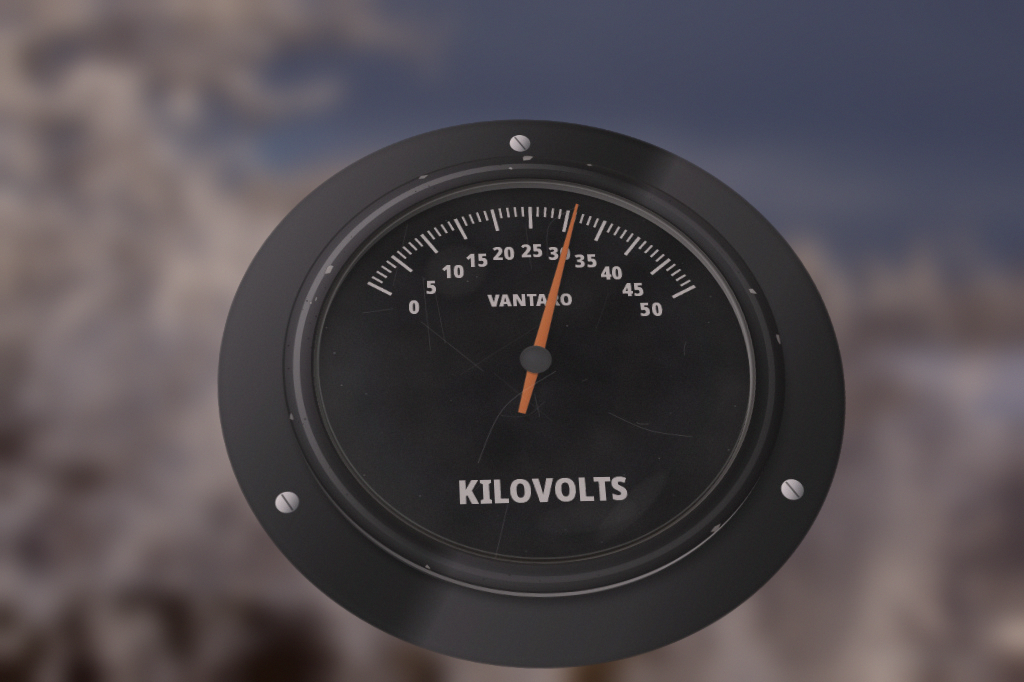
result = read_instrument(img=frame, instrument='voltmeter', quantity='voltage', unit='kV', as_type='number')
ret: 31 kV
